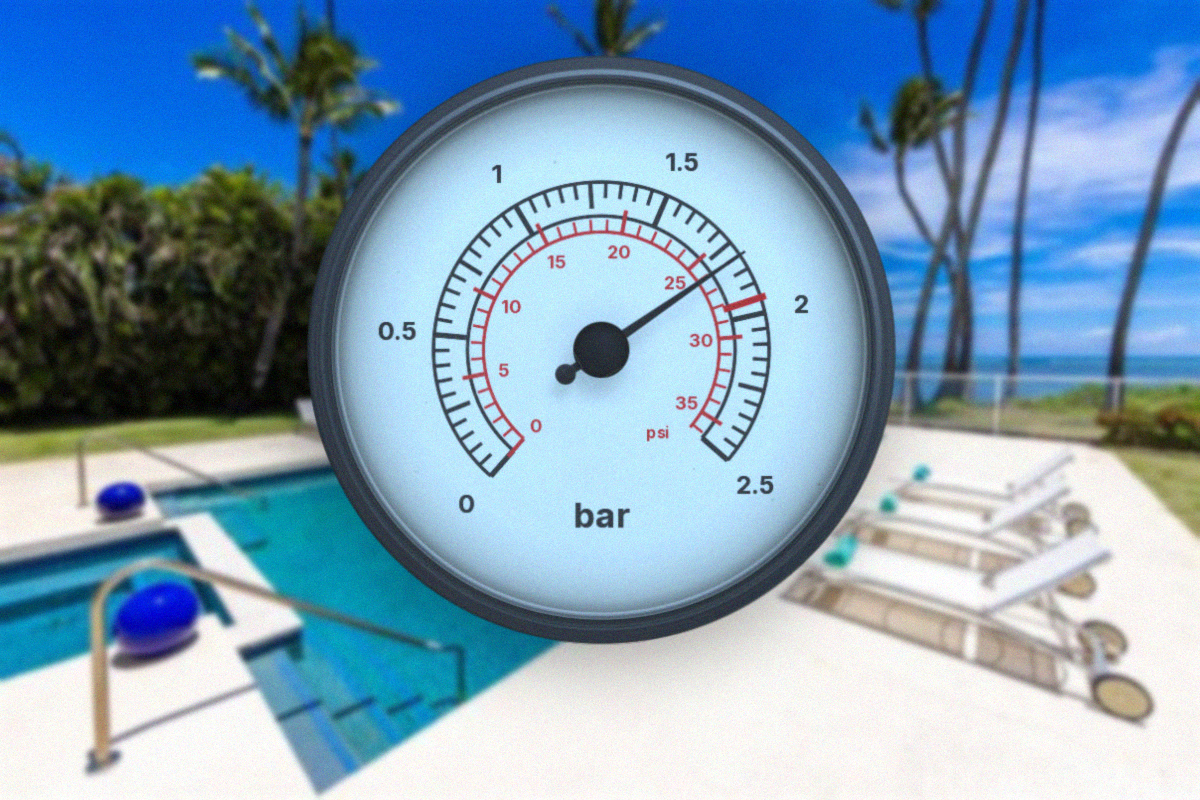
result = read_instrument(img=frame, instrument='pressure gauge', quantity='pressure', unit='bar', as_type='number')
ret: 1.8 bar
